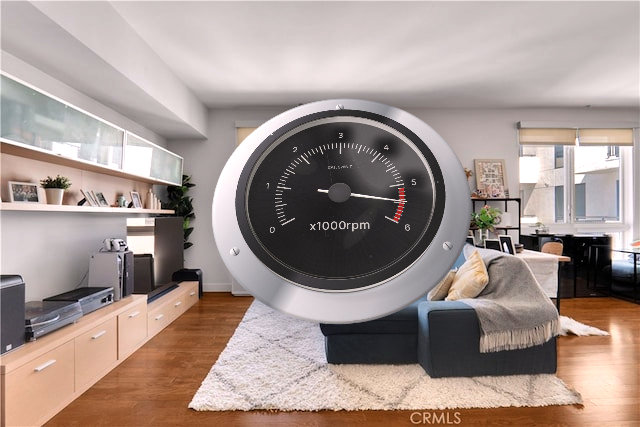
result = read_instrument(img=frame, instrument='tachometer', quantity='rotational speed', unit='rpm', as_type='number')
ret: 5500 rpm
